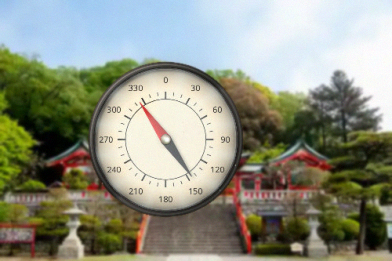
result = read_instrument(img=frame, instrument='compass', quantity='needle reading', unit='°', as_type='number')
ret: 325 °
